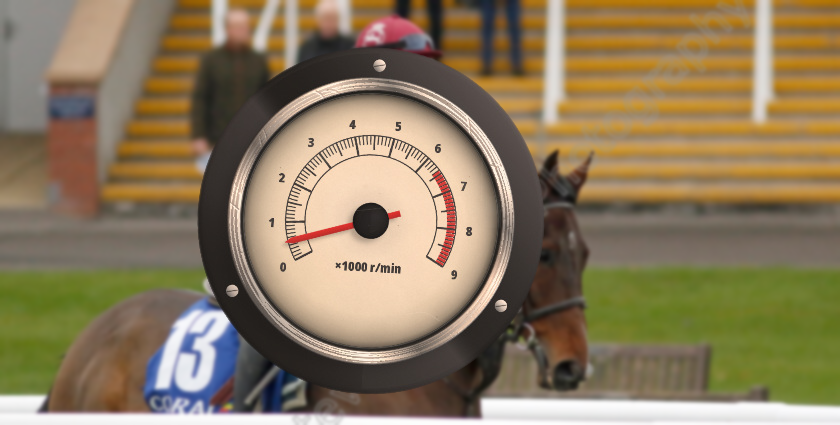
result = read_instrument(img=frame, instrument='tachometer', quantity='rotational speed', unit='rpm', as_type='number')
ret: 500 rpm
